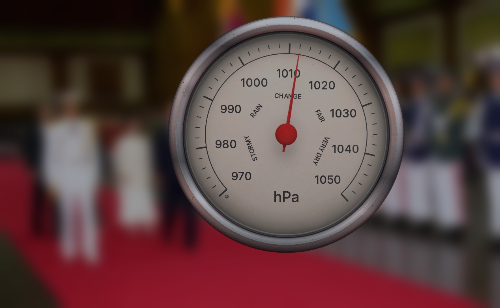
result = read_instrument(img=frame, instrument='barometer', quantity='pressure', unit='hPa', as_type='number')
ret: 1012 hPa
